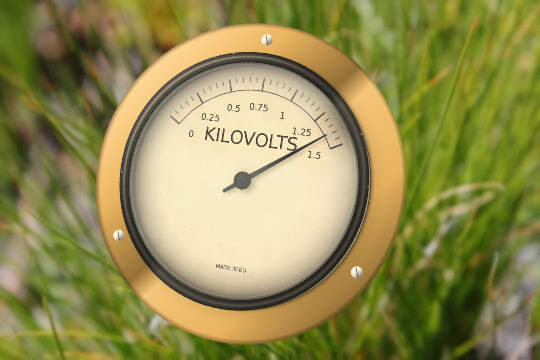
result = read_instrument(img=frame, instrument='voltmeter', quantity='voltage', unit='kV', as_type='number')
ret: 1.4 kV
